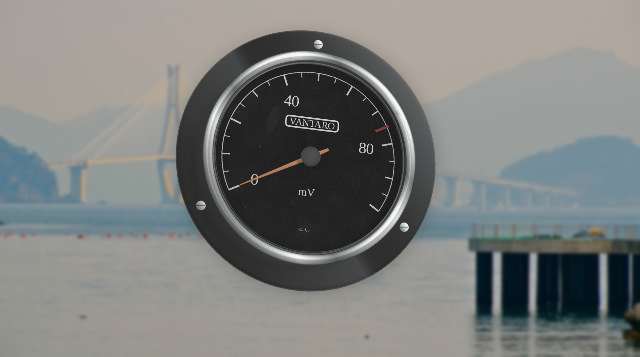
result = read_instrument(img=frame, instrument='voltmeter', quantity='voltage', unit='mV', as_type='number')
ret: 0 mV
